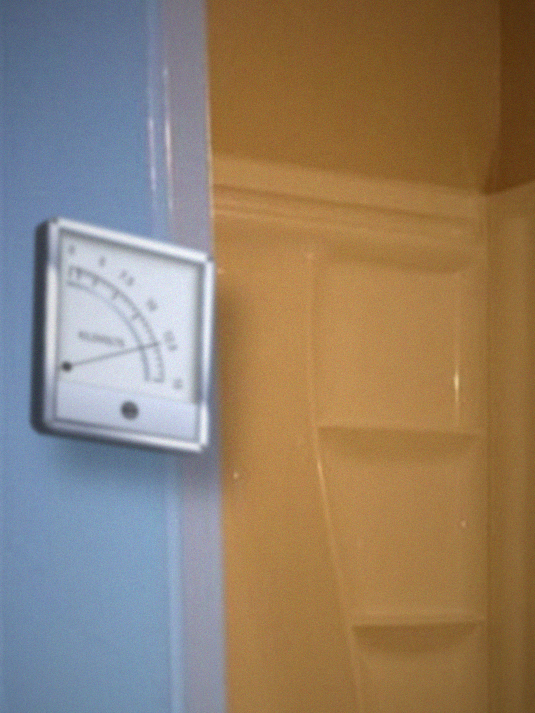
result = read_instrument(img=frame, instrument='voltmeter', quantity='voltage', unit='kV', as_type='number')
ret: 12.5 kV
